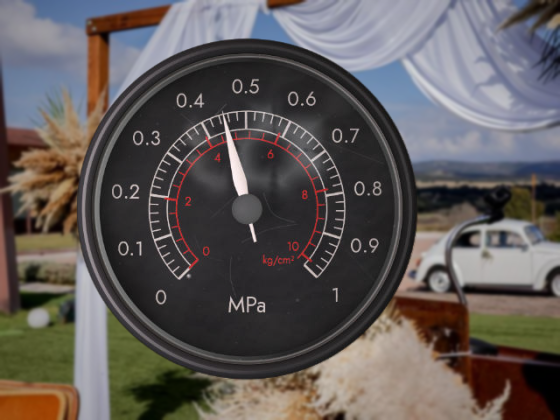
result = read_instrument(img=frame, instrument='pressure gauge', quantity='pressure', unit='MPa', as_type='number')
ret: 0.45 MPa
